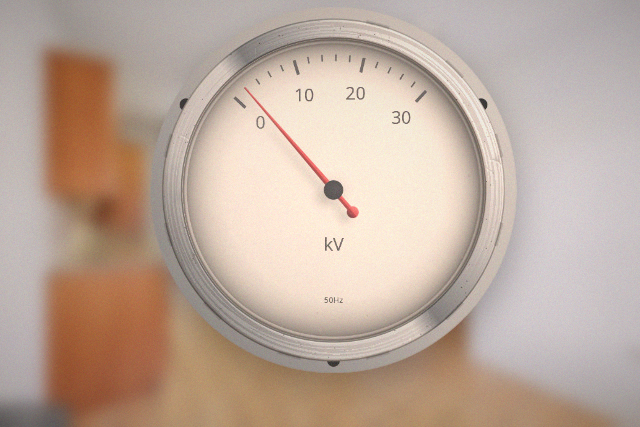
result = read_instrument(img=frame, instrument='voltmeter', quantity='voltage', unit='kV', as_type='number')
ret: 2 kV
